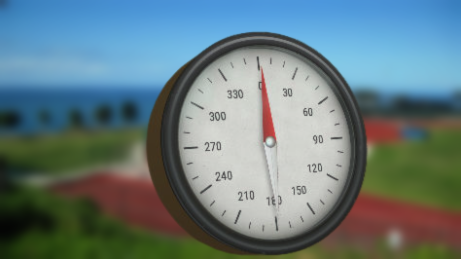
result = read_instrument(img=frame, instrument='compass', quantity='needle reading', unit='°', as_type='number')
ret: 0 °
